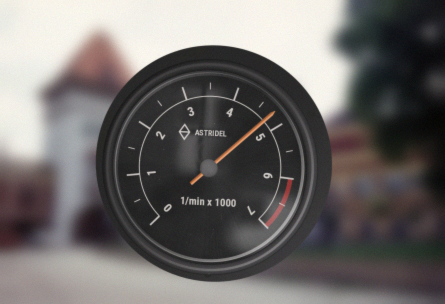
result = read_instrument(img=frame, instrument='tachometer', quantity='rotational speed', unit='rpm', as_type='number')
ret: 4750 rpm
